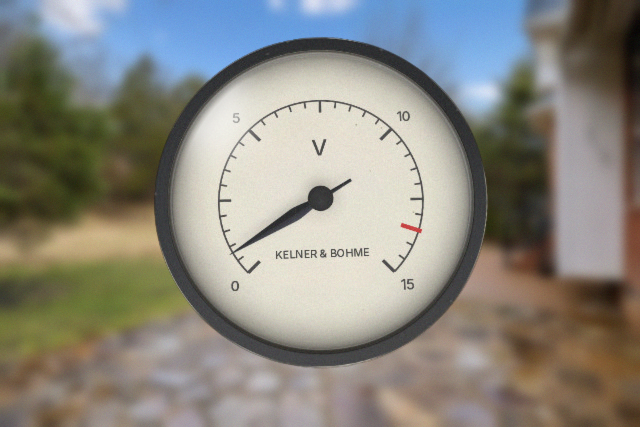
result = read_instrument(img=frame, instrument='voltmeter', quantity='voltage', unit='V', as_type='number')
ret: 0.75 V
